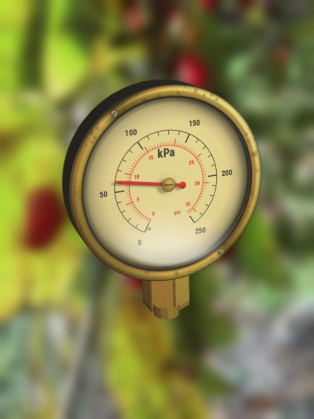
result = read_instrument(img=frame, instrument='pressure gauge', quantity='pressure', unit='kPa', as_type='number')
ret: 60 kPa
